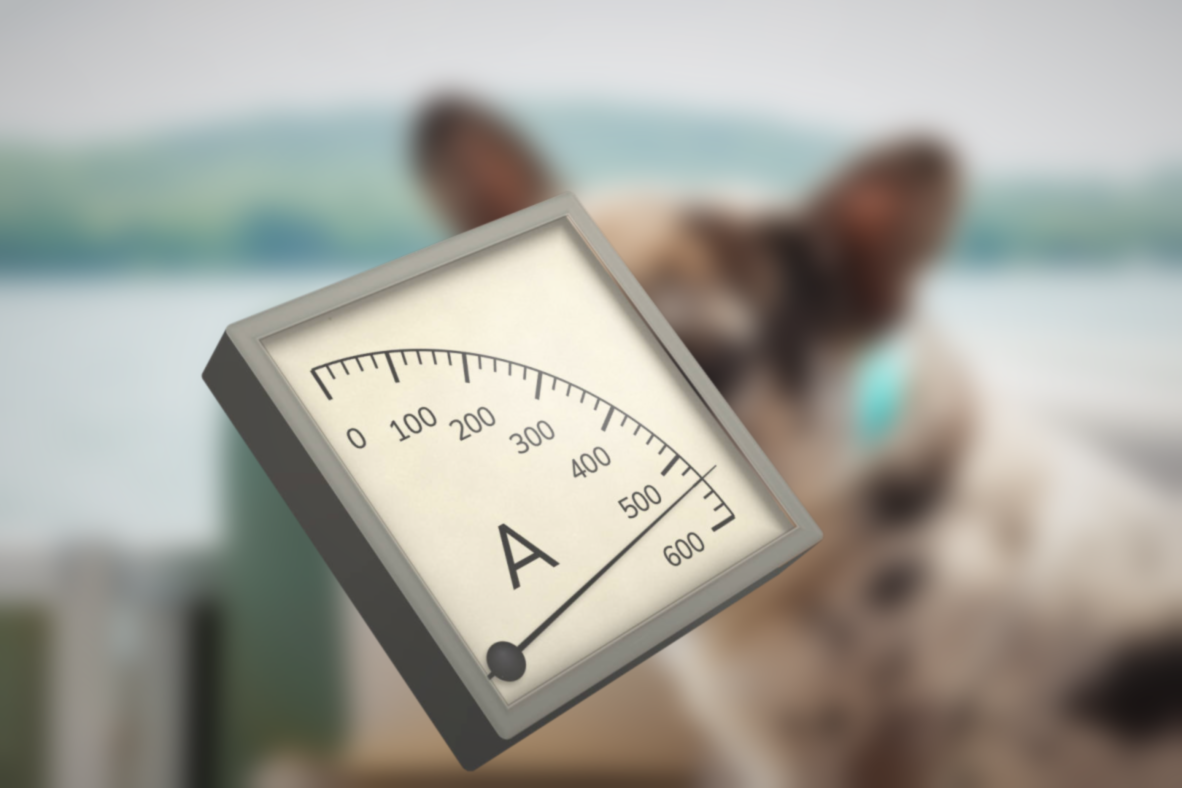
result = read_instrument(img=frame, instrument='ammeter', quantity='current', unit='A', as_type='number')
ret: 540 A
